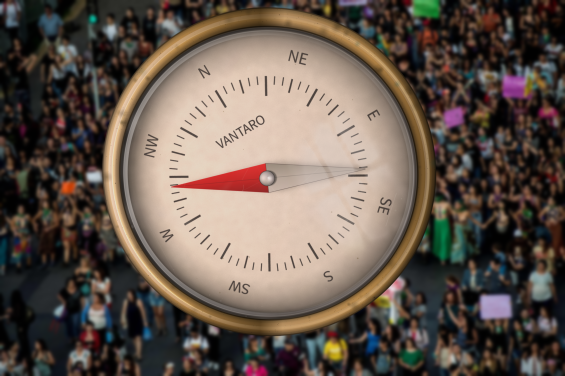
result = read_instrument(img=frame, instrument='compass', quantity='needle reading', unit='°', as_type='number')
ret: 295 °
